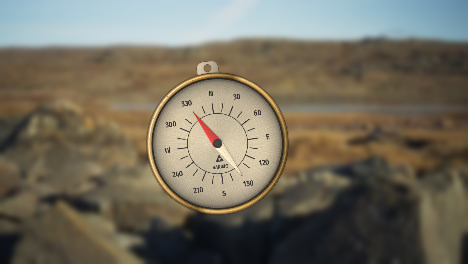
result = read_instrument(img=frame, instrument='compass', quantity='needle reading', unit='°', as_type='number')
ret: 330 °
